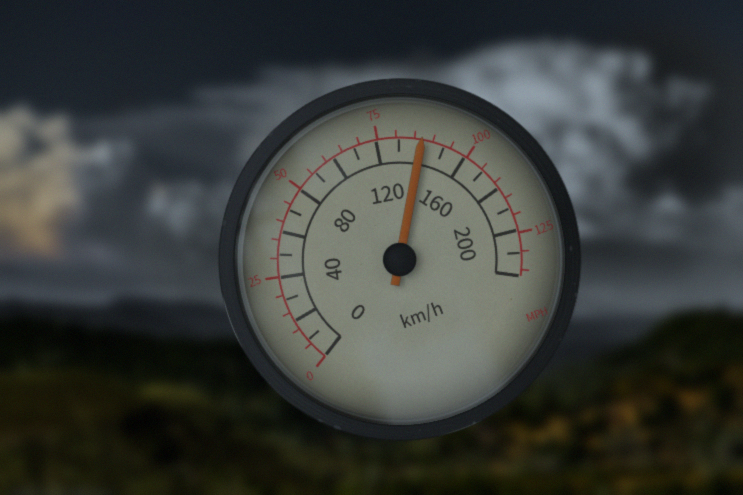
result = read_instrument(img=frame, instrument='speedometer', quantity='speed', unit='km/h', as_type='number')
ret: 140 km/h
